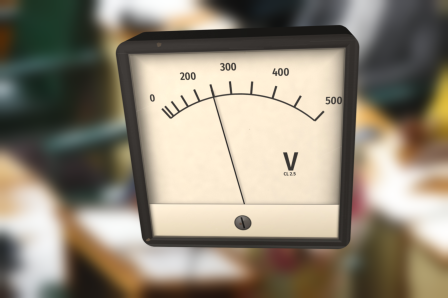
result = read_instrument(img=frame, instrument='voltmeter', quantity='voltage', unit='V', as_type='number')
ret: 250 V
